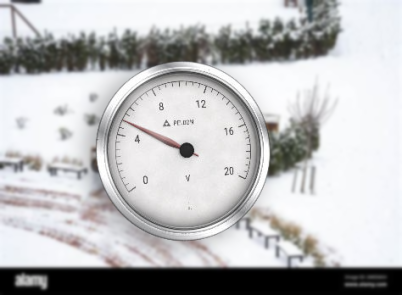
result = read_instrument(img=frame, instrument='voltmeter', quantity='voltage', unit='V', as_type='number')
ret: 5 V
